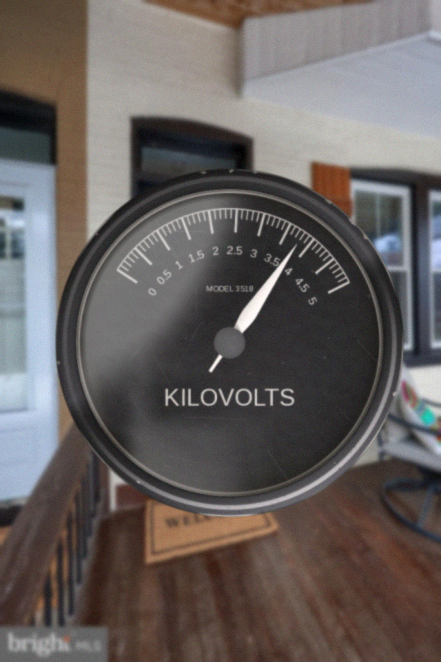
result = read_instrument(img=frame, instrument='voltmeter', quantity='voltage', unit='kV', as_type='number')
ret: 3.8 kV
